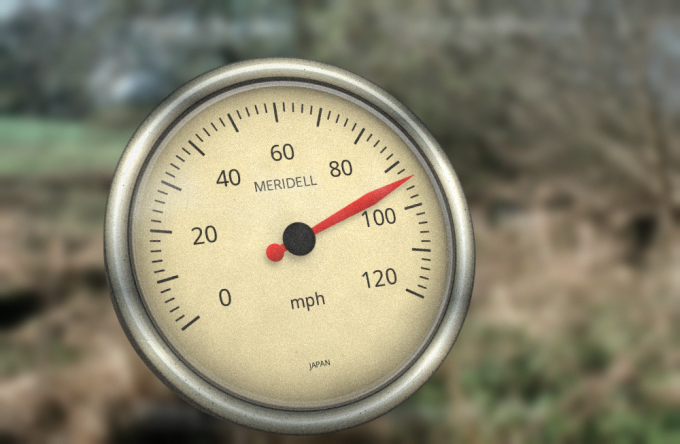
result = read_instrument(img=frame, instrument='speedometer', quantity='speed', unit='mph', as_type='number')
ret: 94 mph
